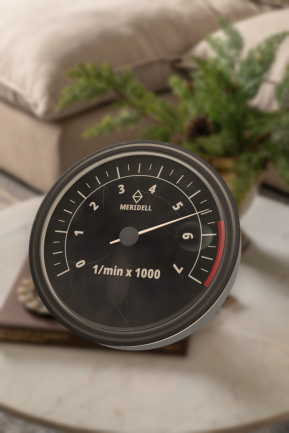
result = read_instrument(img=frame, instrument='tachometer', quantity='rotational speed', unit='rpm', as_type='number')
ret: 5500 rpm
